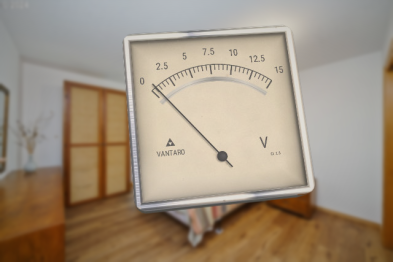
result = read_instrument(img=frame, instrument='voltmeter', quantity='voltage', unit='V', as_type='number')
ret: 0.5 V
